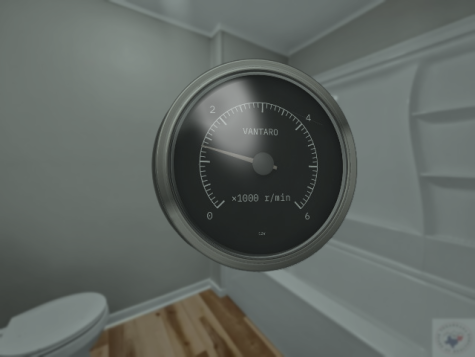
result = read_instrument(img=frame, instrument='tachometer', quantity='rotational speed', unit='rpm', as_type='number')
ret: 1300 rpm
